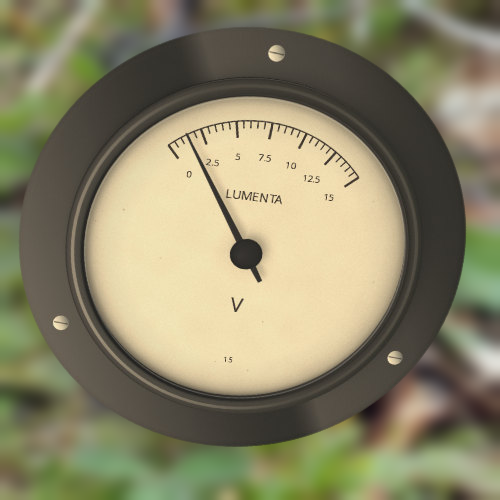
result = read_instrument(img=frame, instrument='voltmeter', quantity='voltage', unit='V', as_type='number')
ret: 1.5 V
